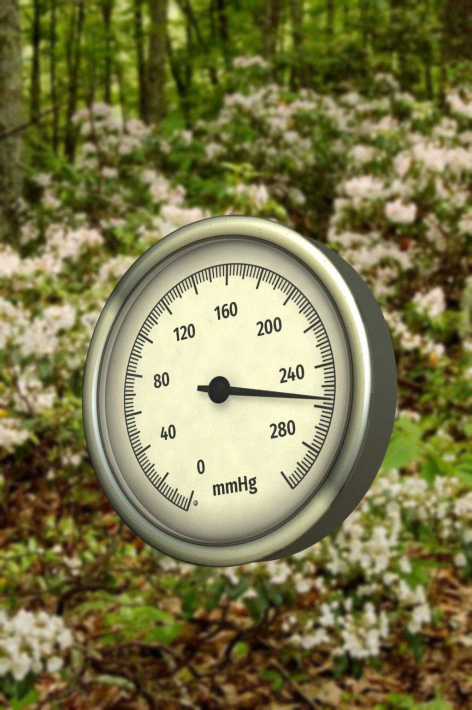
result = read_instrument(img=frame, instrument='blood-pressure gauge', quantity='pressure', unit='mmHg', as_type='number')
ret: 256 mmHg
